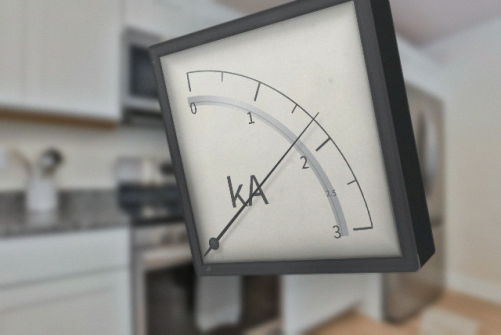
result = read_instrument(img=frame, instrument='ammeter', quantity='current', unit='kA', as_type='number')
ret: 1.75 kA
